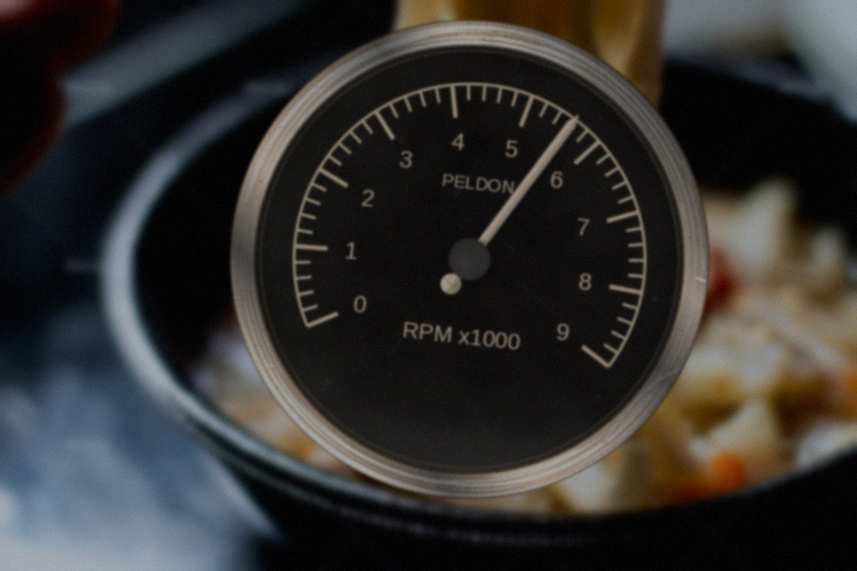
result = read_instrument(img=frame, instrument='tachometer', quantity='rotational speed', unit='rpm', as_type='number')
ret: 5600 rpm
